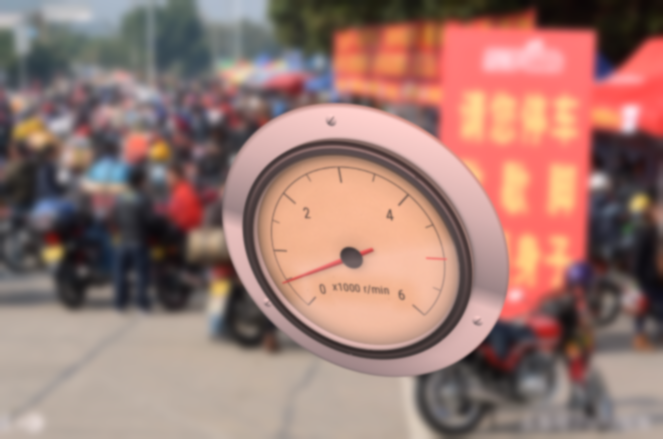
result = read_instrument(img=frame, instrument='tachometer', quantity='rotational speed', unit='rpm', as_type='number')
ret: 500 rpm
